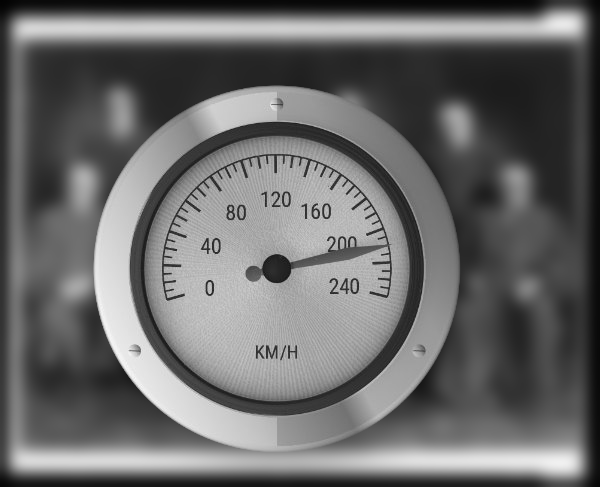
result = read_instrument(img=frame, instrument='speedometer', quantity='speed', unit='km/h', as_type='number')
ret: 210 km/h
